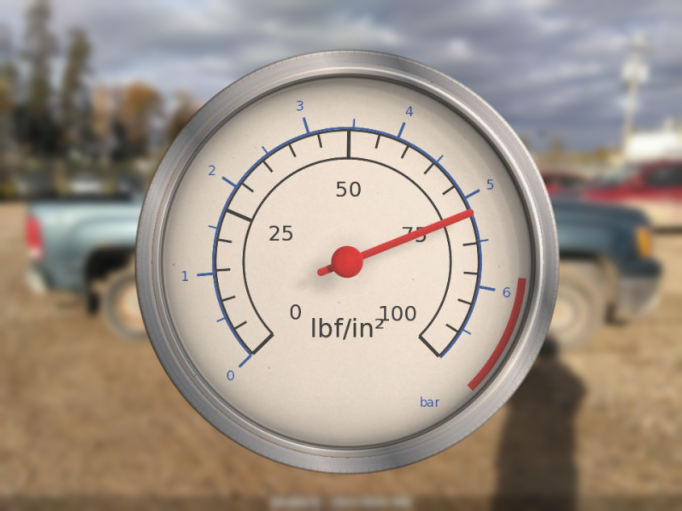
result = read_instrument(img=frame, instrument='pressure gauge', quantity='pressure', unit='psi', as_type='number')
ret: 75 psi
